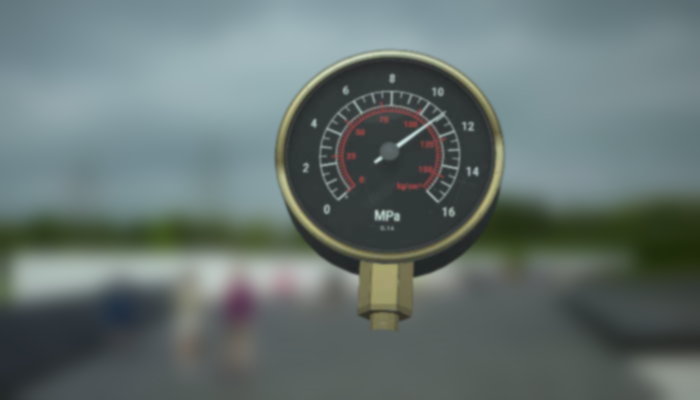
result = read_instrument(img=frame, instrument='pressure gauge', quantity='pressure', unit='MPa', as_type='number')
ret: 11 MPa
